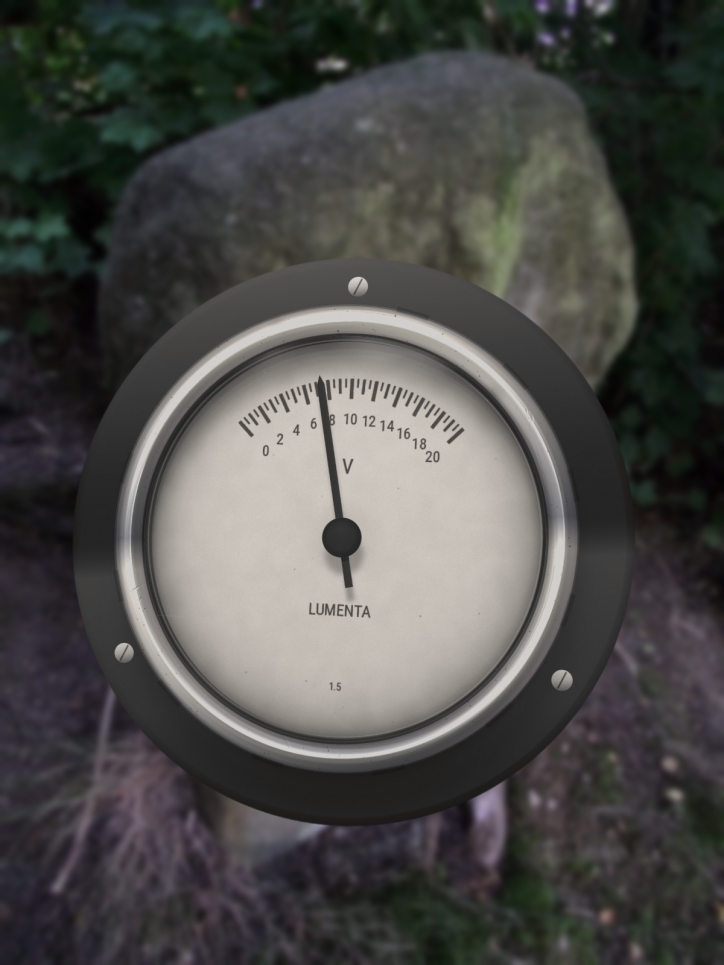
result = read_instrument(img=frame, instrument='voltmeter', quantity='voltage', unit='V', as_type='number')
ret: 7.5 V
